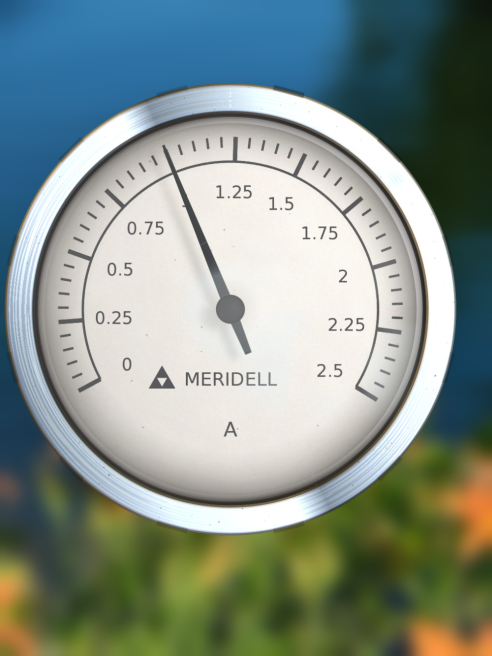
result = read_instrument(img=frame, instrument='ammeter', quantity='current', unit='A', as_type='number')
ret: 1 A
